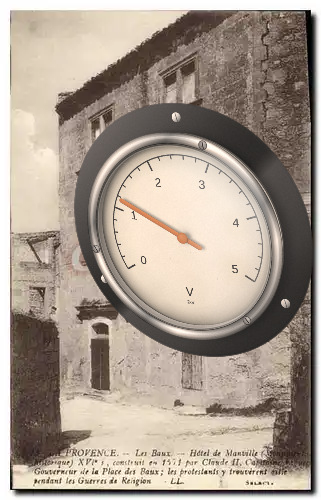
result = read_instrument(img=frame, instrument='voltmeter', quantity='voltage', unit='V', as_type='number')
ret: 1.2 V
